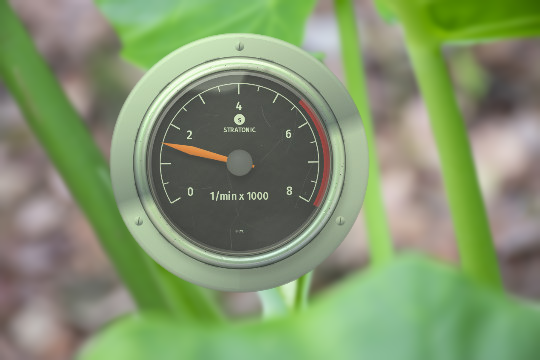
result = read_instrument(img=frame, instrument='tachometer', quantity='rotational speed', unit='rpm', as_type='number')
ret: 1500 rpm
